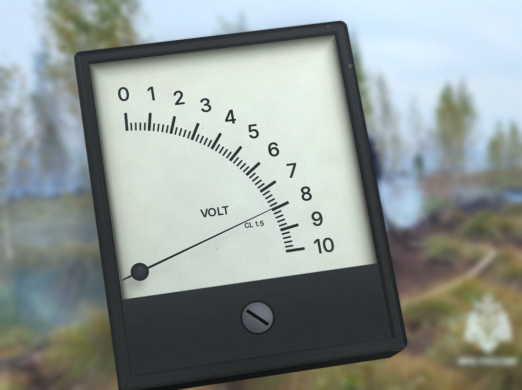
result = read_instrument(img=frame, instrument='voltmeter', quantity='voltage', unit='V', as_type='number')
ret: 8 V
